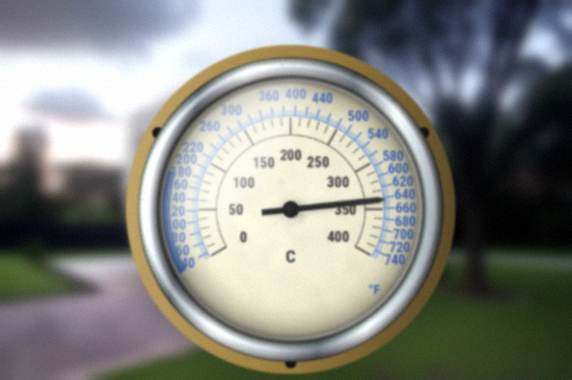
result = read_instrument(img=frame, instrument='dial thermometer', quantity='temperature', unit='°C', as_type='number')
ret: 340 °C
